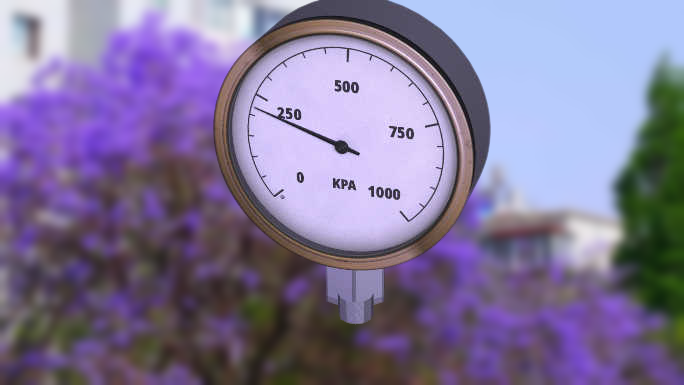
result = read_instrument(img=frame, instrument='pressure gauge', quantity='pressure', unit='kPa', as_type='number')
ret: 225 kPa
